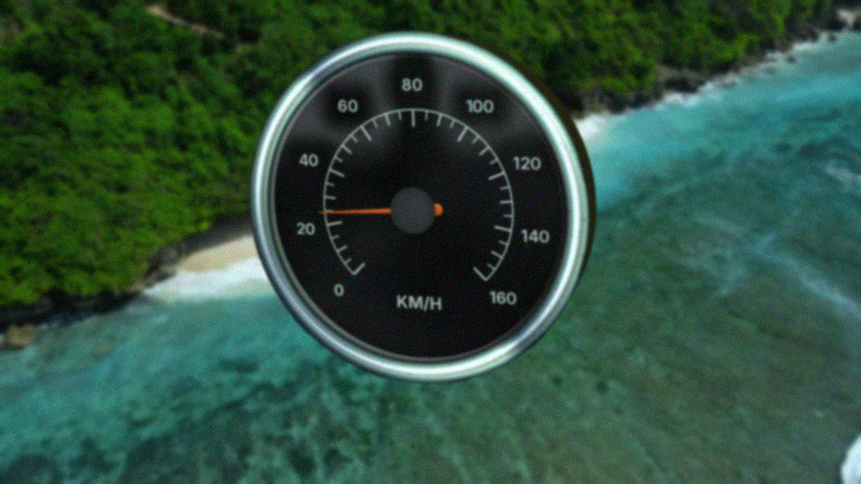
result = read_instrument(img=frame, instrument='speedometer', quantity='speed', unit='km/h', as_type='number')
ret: 25 km/h
